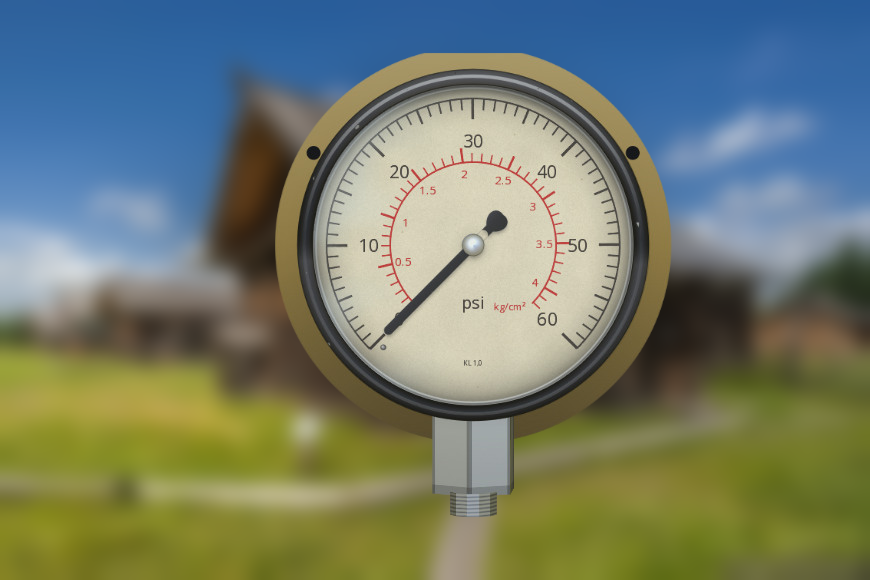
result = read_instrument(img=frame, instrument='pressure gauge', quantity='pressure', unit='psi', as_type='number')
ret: 0 psi
